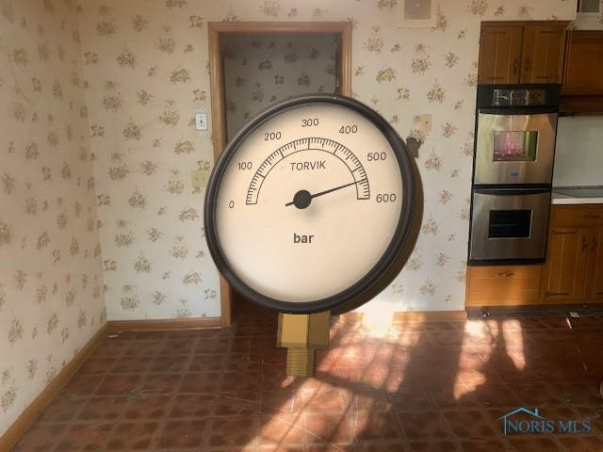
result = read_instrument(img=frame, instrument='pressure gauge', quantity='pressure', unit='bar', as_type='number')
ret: 550 bar
